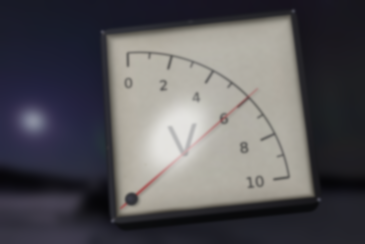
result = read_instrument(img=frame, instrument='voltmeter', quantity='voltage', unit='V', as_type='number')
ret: 6 V
